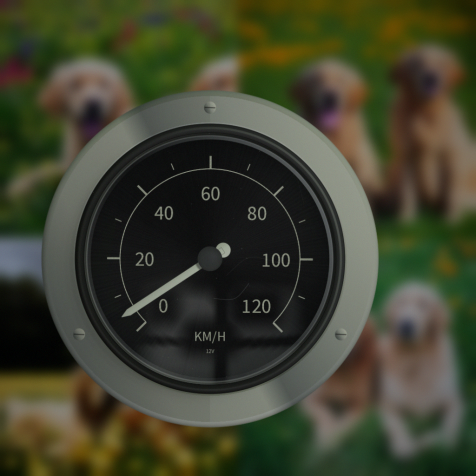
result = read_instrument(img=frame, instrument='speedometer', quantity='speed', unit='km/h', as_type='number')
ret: 5 km/h
